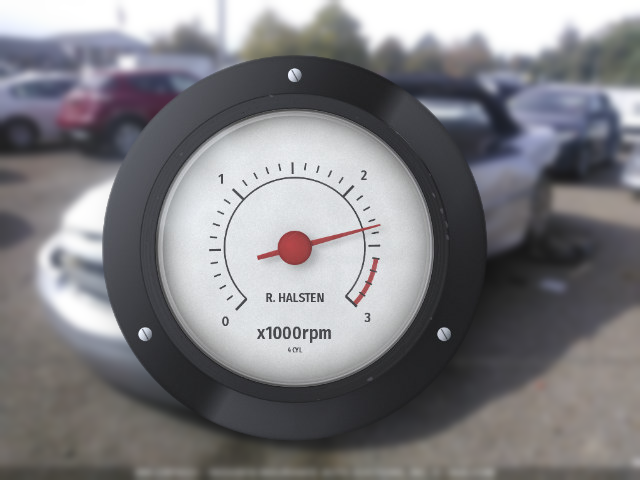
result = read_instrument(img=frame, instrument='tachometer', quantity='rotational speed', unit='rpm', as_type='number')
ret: 2350 rpm
